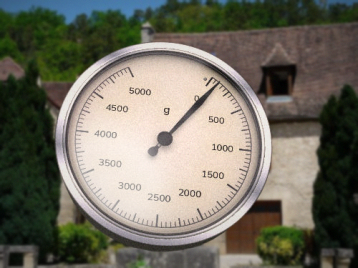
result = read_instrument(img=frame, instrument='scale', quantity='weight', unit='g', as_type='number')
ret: 100 g
